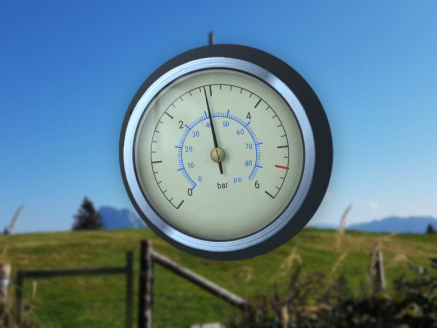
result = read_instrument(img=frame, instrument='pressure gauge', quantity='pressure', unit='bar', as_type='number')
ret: 2.9 bar
